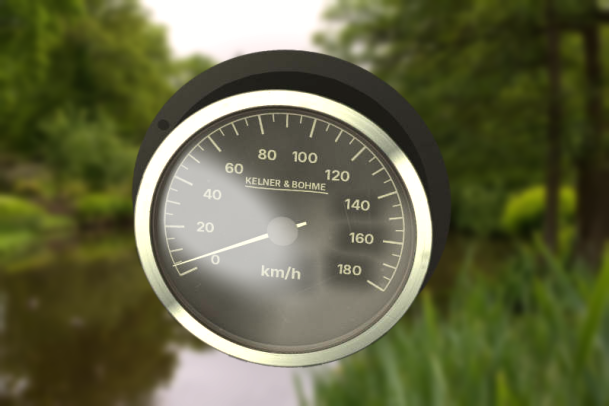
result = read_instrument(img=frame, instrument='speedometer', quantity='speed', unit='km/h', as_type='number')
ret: 5 km/h
